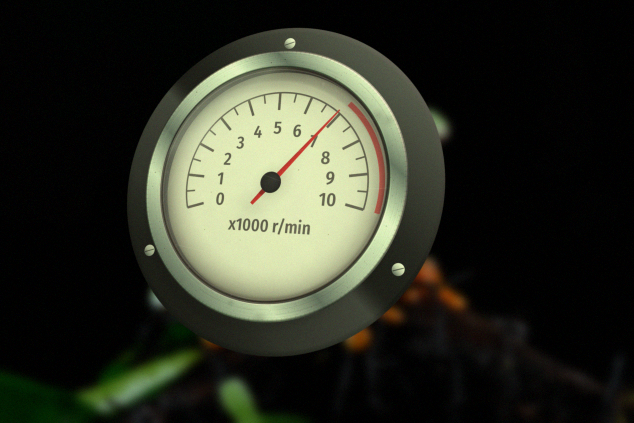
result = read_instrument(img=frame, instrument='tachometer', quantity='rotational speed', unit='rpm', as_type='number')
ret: 7000 rpm
